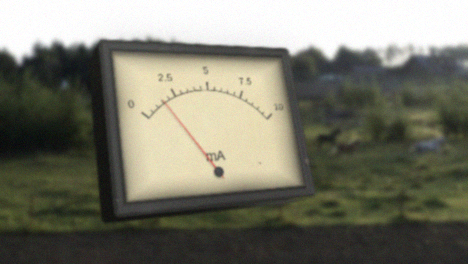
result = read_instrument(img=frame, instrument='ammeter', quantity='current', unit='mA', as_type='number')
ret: 1.5 mA
